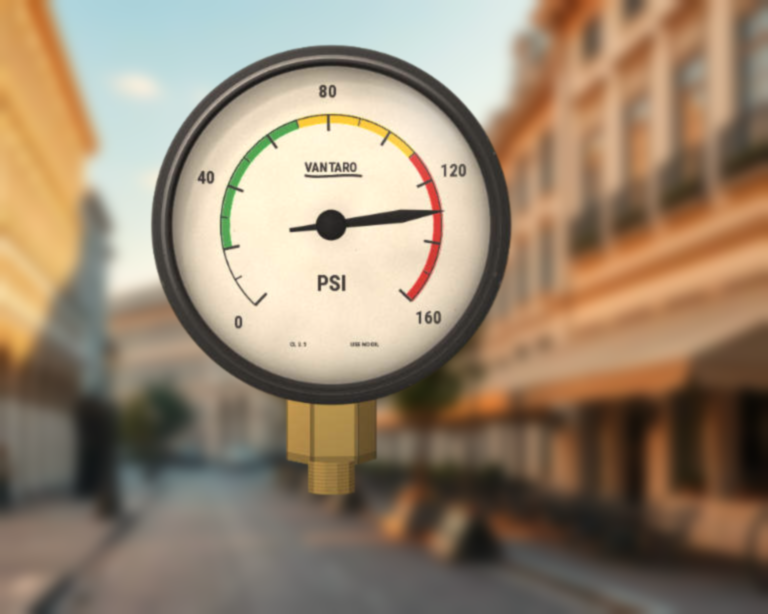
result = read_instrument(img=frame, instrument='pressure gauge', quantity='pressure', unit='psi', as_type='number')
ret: 130 psi
